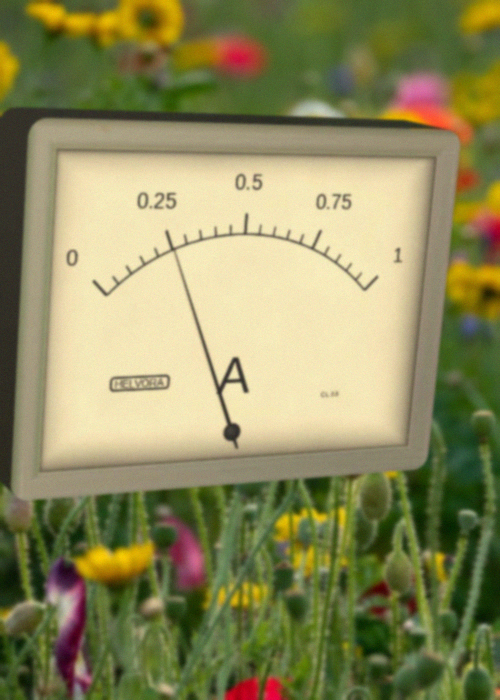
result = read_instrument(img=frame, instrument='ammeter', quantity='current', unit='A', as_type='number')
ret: 0.25 A
